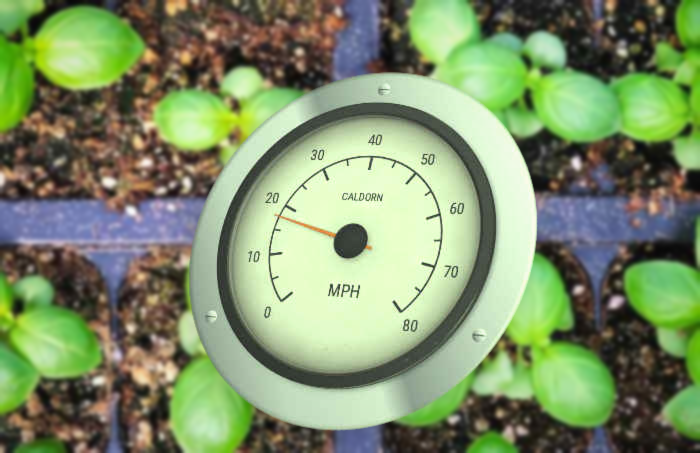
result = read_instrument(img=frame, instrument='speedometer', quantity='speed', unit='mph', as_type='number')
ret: 17.5 mph
